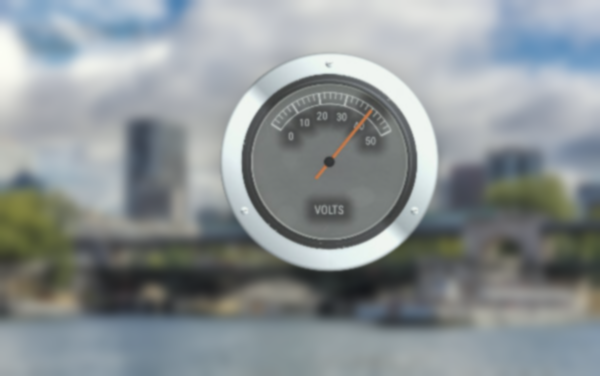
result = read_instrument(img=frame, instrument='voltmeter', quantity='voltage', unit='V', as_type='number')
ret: 40 V
